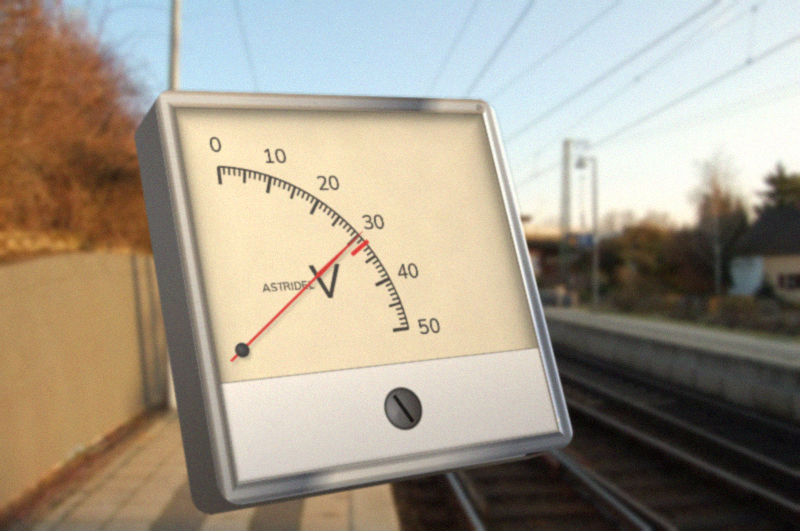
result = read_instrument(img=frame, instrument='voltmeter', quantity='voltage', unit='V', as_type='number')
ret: 30 V
